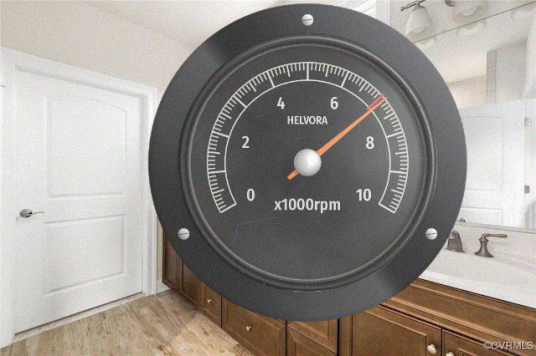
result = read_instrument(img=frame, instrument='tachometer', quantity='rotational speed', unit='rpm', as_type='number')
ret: 7100 rpm
